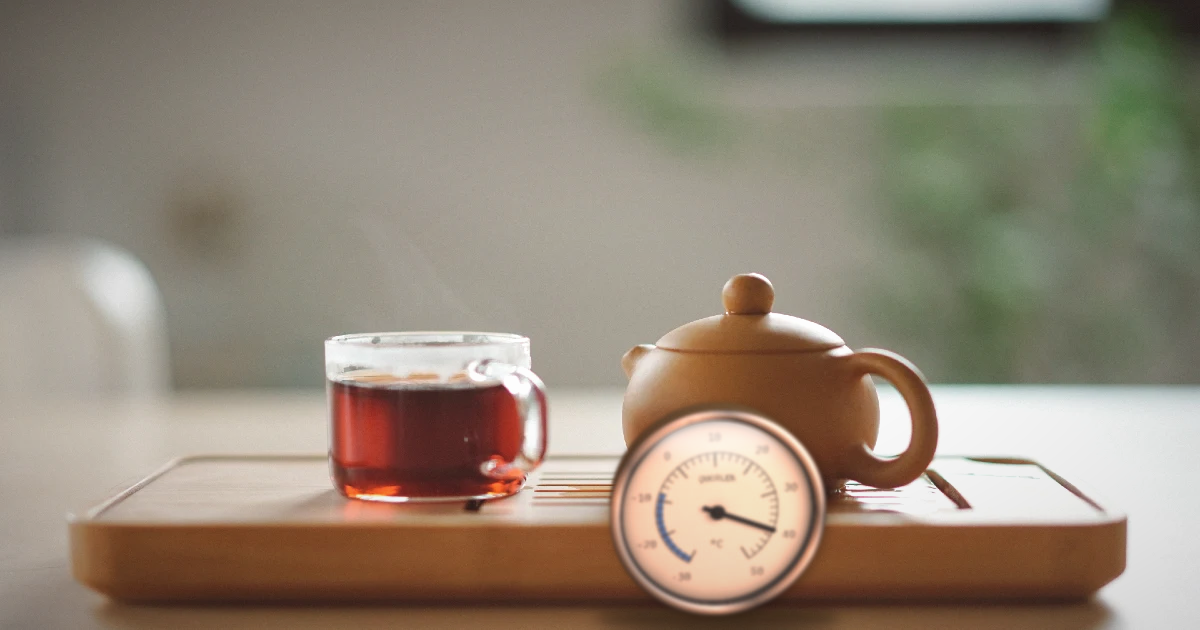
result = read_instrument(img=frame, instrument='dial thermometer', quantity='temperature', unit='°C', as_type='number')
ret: 40 °C
